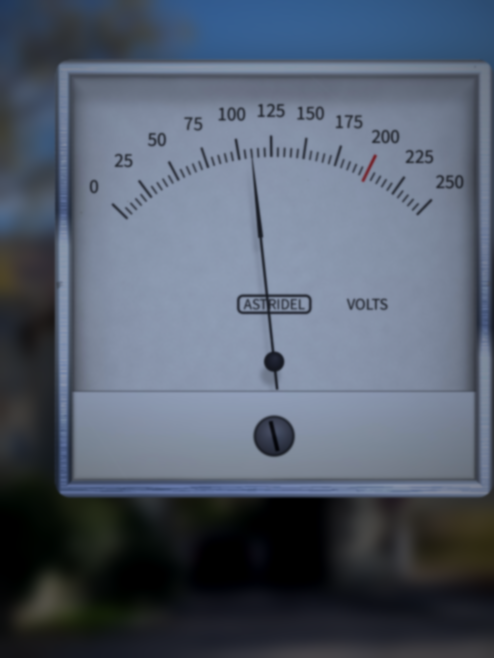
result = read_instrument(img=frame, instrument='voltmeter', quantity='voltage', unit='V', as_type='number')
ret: 110 V
